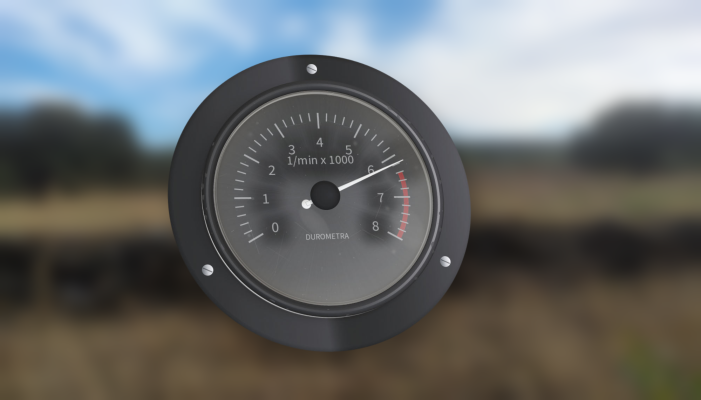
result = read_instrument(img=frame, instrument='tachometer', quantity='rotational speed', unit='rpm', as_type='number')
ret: 6200 rpm
